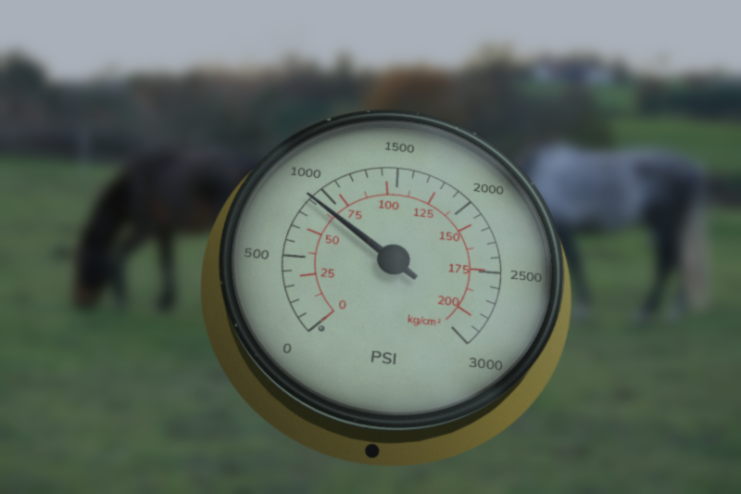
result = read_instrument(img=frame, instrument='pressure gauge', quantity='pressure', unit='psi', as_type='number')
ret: 900 psi
